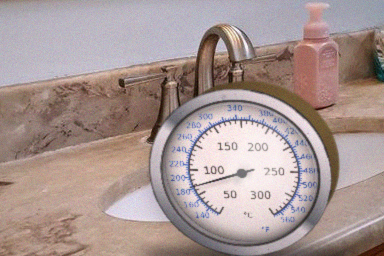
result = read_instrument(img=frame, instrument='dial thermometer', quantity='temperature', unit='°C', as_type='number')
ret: 85 °C
